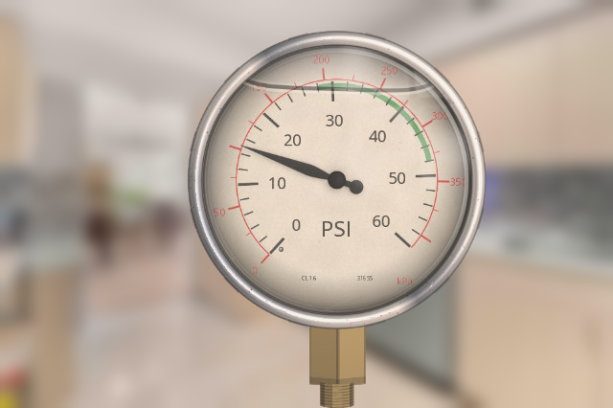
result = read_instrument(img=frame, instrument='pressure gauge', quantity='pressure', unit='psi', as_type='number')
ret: 15 psi
